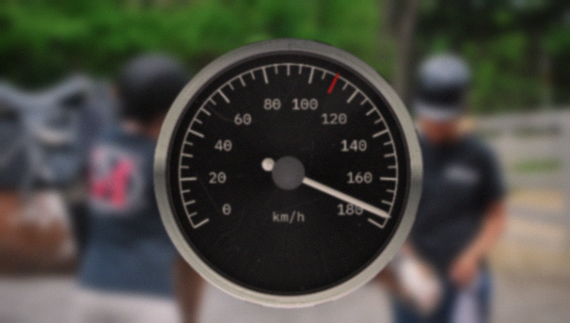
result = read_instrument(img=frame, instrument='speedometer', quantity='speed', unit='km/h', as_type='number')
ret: 175 km/h
